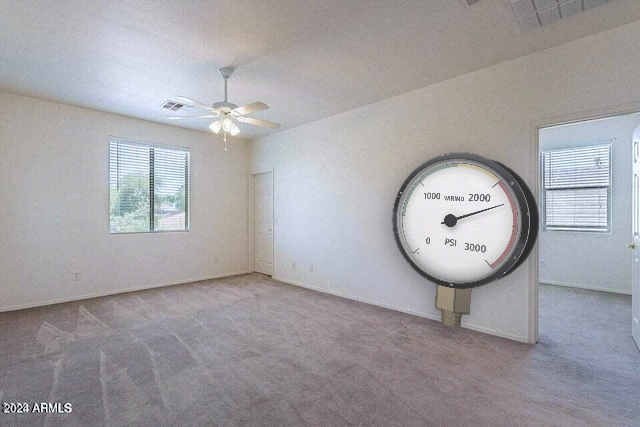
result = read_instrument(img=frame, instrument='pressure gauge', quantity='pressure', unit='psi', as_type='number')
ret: 2250 psi
